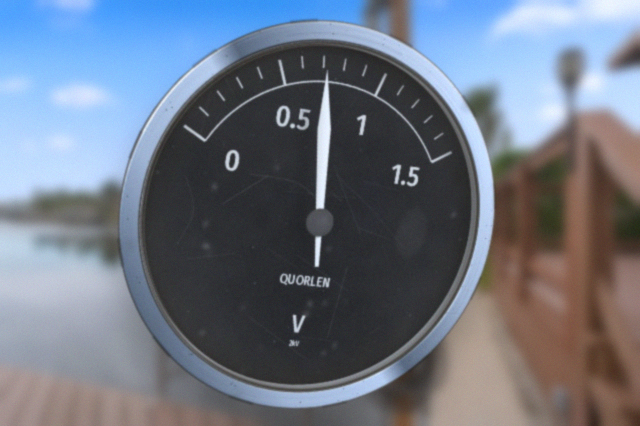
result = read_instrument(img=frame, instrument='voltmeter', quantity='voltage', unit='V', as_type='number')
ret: 0.7 V
